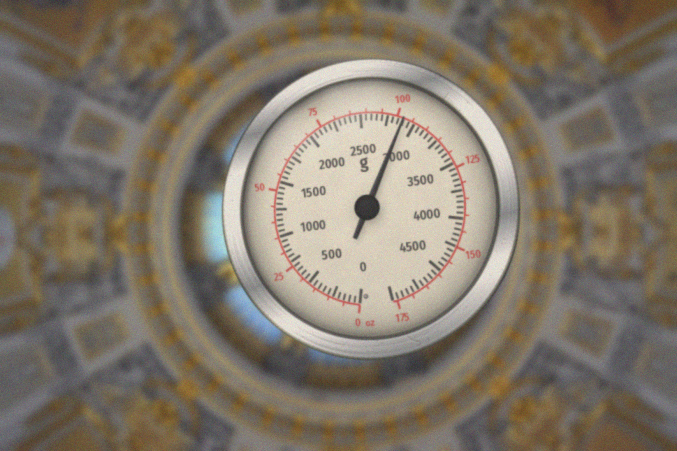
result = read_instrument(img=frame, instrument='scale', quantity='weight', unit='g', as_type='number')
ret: 2900 g
